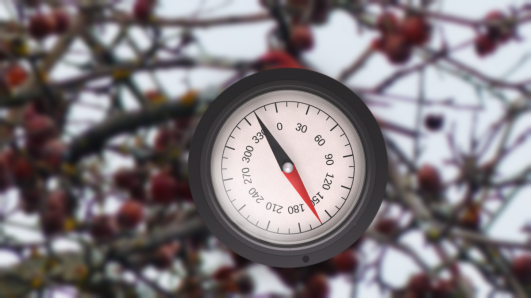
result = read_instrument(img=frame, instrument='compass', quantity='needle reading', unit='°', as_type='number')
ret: 160 °
